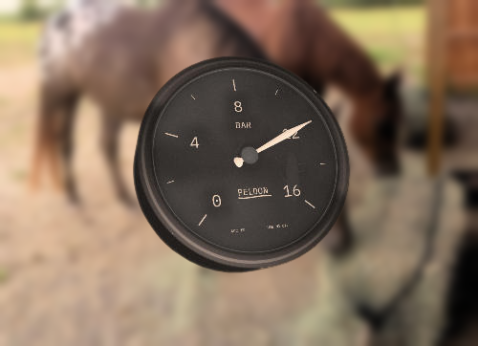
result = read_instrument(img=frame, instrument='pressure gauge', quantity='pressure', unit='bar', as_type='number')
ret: 12 bar
